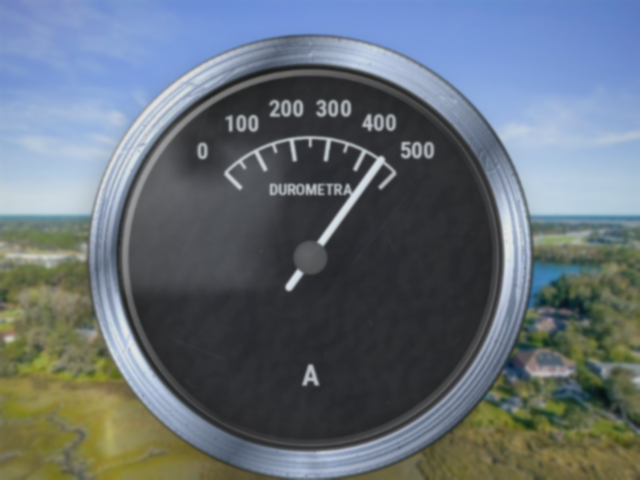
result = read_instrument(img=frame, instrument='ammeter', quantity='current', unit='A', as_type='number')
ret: 450 A
